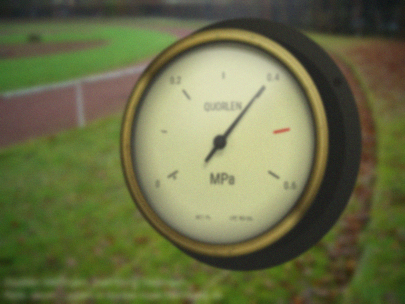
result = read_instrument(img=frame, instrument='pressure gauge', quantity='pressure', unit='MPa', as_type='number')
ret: 0.4 MPa
